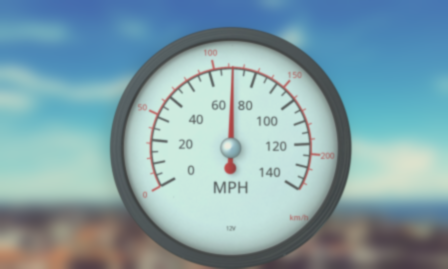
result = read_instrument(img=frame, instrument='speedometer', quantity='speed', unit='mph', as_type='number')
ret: 70 mph
